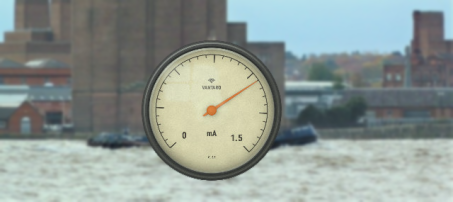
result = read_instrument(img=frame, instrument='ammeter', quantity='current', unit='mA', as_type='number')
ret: 1.05 mA
